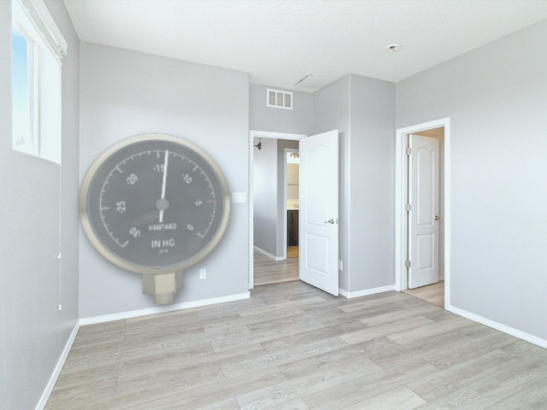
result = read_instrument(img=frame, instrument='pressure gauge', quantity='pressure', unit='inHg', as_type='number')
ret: -14 inHg
